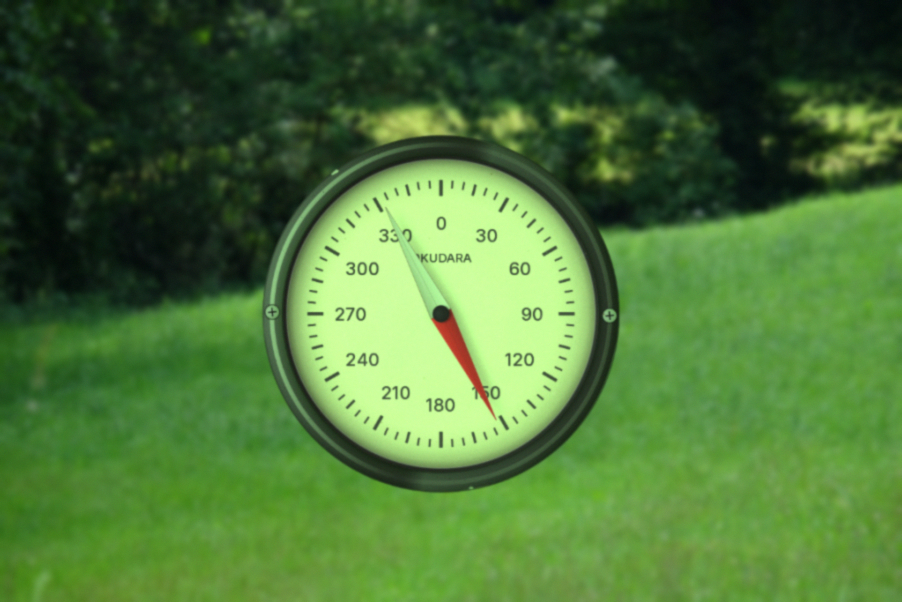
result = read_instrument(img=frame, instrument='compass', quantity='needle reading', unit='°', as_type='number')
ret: 152.5 °
